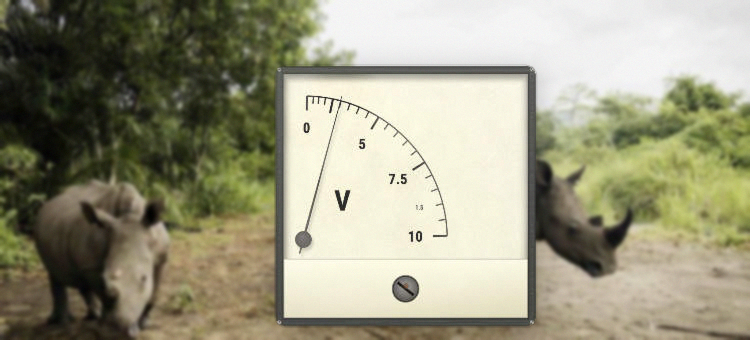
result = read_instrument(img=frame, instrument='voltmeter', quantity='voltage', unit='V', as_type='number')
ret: 3 V
